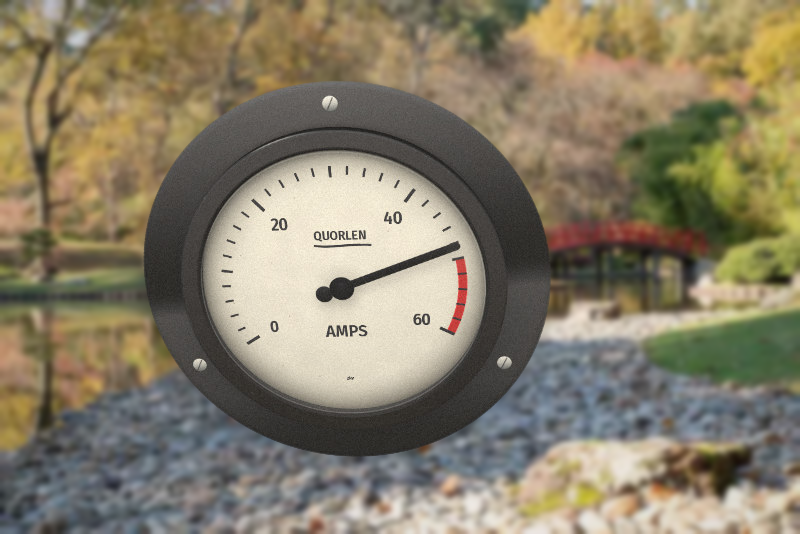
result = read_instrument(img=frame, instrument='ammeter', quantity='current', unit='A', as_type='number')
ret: 48 A
